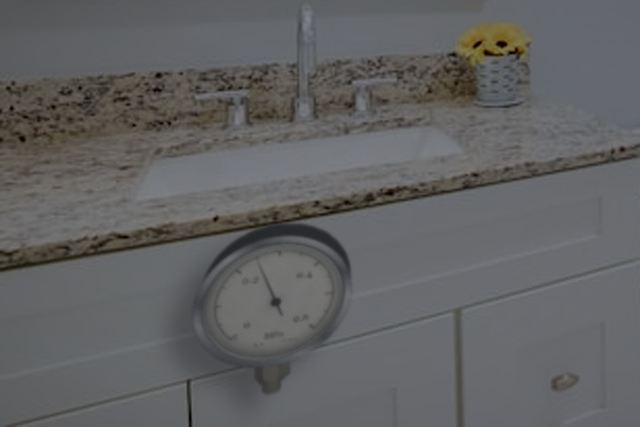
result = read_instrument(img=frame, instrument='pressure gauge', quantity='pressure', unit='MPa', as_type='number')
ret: 0.25 MPa
